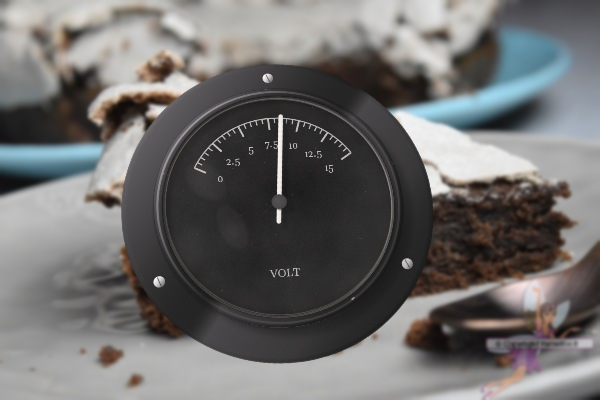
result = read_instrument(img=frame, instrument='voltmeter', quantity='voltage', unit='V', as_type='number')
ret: 8.5 V
